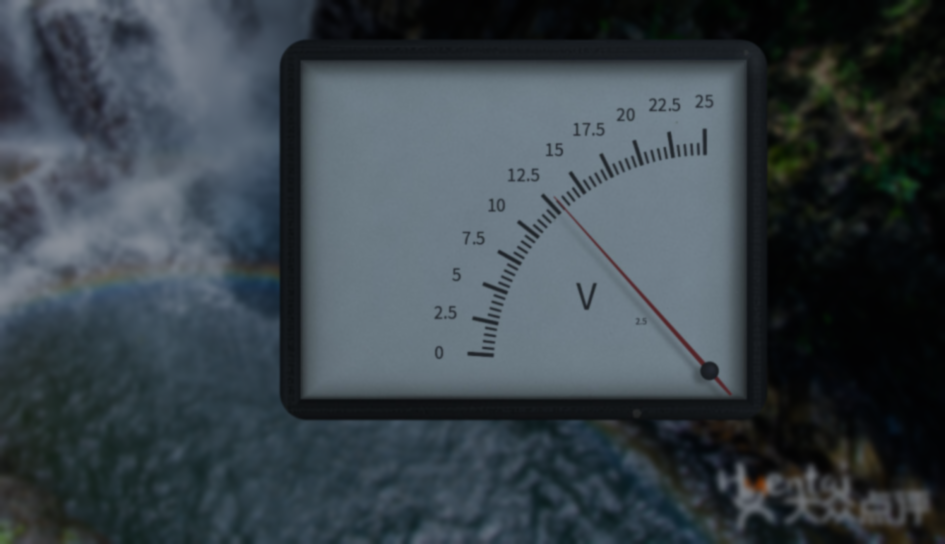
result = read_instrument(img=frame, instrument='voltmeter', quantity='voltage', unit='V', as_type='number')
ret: 13 V
